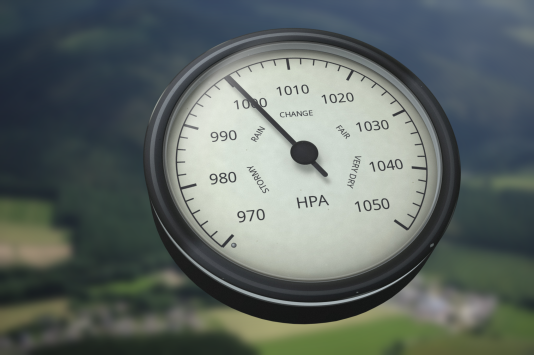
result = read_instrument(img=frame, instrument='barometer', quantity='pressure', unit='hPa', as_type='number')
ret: 1000 hPa
